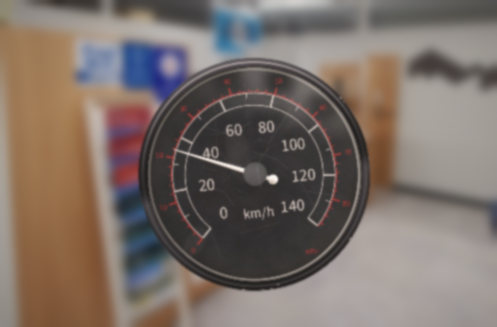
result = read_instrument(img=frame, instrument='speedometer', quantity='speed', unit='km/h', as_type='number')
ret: 35 km/h
